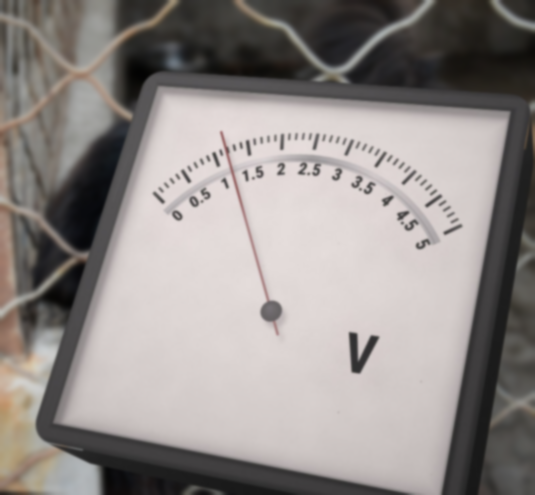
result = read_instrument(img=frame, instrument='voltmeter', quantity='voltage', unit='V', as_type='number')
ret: 1.2 V
